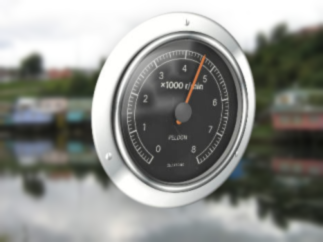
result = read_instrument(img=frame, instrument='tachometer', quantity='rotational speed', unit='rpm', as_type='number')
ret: 4500 rpm
